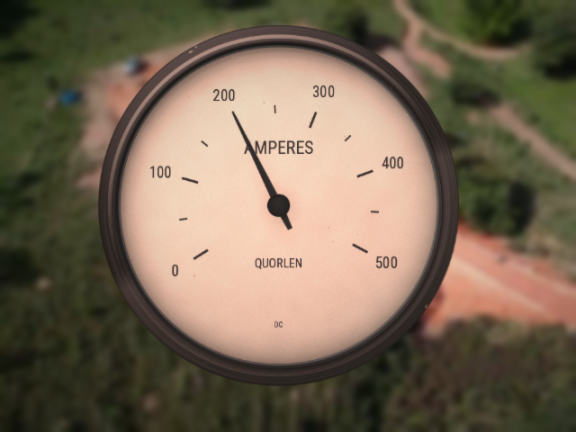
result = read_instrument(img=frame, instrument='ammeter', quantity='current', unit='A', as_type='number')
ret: 200 A
